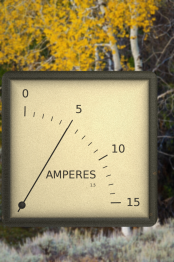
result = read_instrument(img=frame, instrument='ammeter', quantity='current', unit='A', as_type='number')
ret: 5 A
